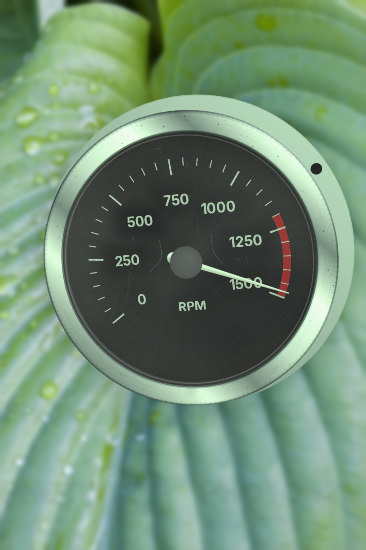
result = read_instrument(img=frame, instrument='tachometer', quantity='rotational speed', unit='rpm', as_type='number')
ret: 1475 rpm
